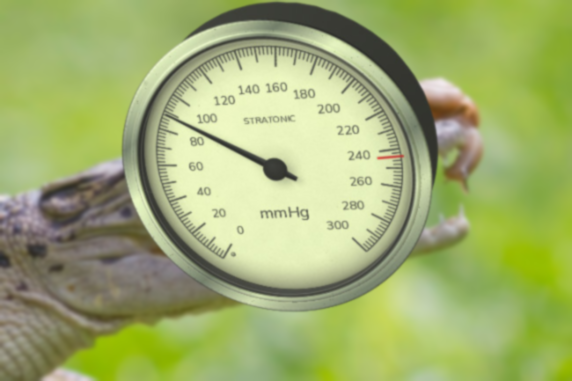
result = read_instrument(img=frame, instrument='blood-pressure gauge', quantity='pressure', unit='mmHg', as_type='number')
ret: 90 mmHg
